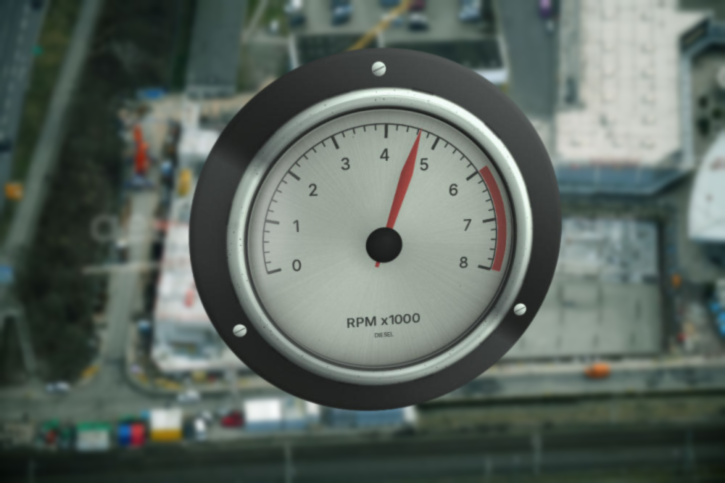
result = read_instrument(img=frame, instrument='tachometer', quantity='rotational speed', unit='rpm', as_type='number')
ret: 4600 rpm
